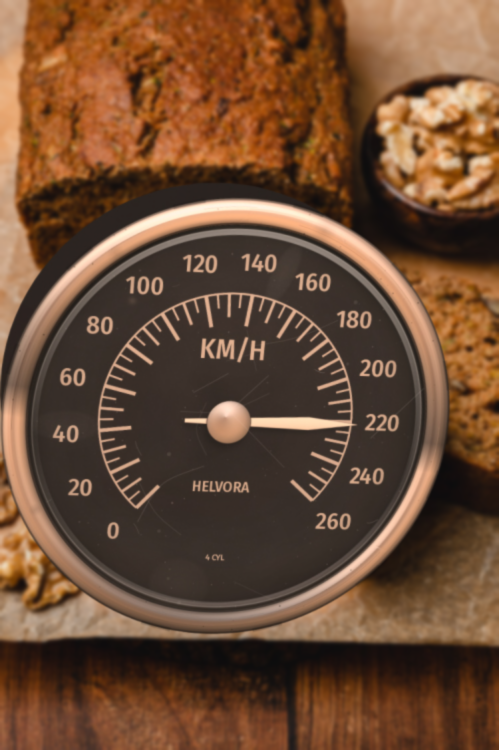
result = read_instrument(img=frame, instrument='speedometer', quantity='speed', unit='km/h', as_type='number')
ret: 220 km/h
